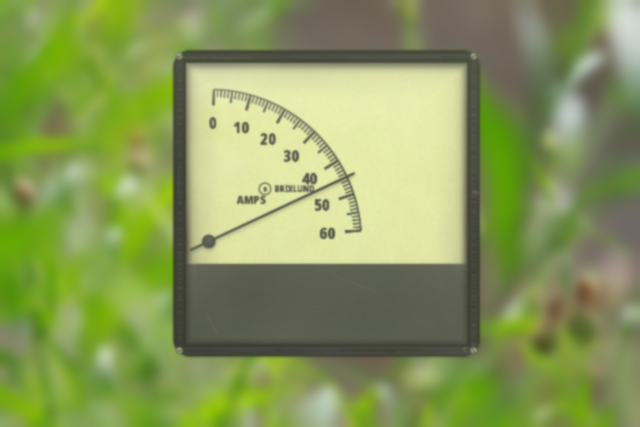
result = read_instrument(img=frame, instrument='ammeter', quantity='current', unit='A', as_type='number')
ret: 45 A
